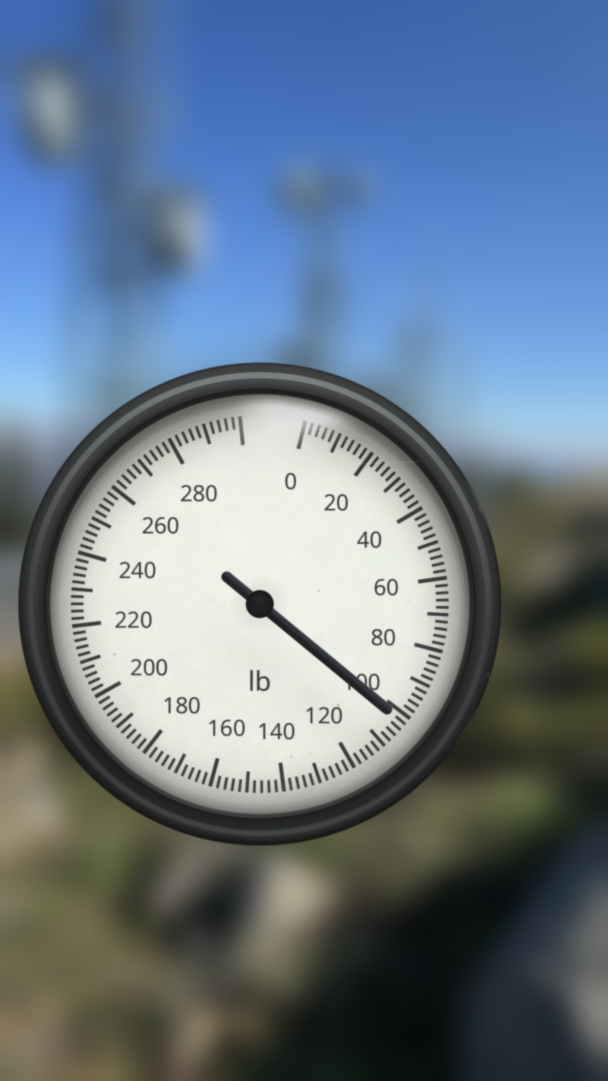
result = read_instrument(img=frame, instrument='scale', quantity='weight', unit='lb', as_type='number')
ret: 102 lb
